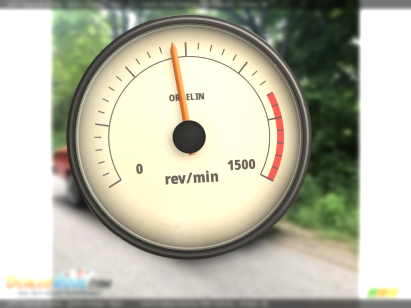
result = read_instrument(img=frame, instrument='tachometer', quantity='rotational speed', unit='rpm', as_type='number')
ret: 700 rpm
